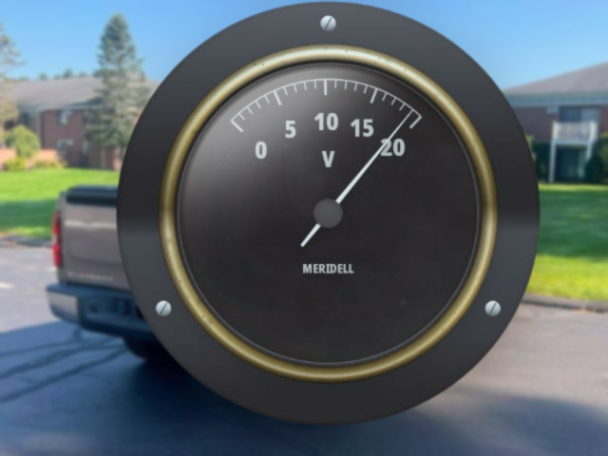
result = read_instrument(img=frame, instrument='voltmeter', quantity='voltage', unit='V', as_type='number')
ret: 19 V
